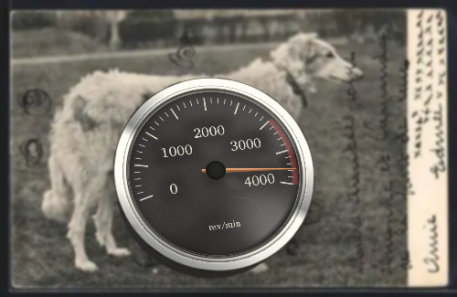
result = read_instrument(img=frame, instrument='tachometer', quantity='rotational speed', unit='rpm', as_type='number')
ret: 3800 rpm
